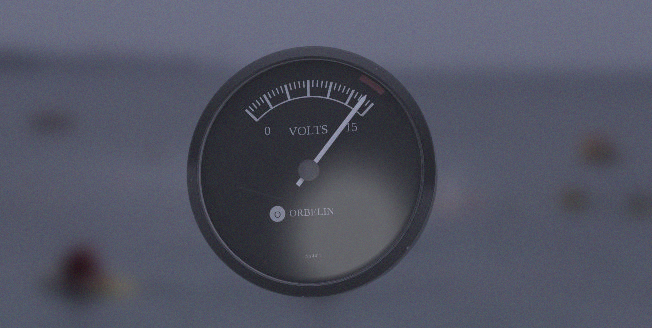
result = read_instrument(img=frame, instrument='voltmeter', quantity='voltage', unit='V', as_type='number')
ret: 14 V
